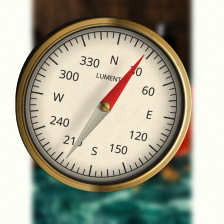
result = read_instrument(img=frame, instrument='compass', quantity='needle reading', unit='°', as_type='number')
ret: 25 °
